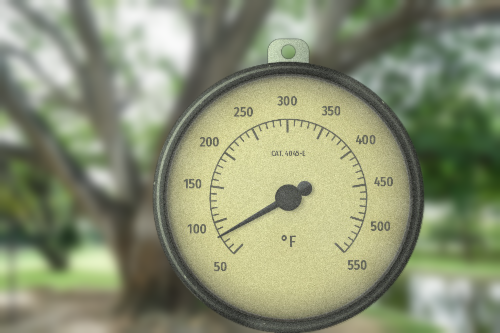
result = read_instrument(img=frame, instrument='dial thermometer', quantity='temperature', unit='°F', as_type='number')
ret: 80 °F
